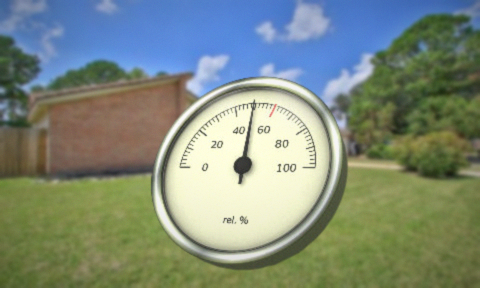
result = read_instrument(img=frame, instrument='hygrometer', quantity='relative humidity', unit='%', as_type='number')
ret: 50 %
